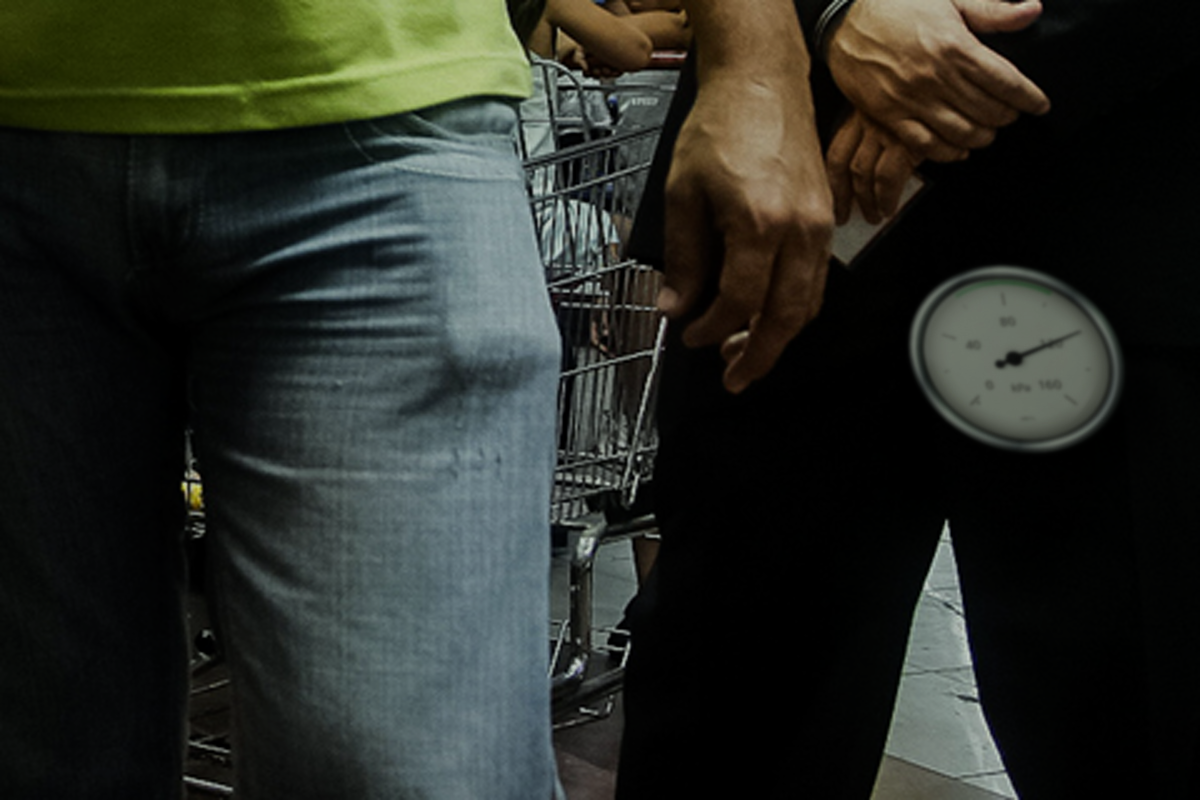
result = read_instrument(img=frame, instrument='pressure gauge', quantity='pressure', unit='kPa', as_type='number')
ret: 120 kPa
